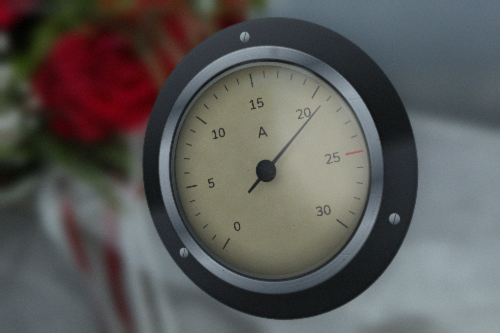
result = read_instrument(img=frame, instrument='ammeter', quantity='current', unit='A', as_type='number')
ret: 21 A
